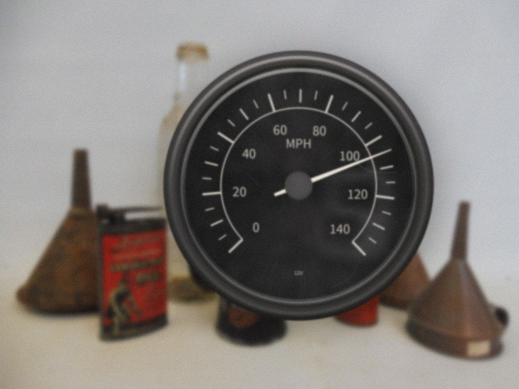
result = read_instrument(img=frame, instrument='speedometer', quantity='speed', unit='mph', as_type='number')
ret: 105 mph
